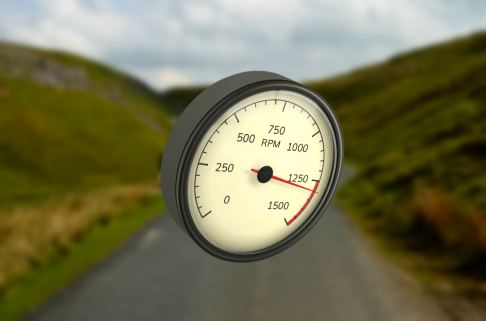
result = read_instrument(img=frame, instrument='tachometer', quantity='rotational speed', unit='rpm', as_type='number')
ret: 1300 rpm
